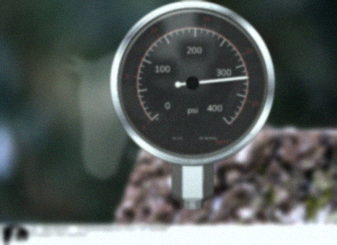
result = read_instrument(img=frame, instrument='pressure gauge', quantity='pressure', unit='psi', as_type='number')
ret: 320 psi
